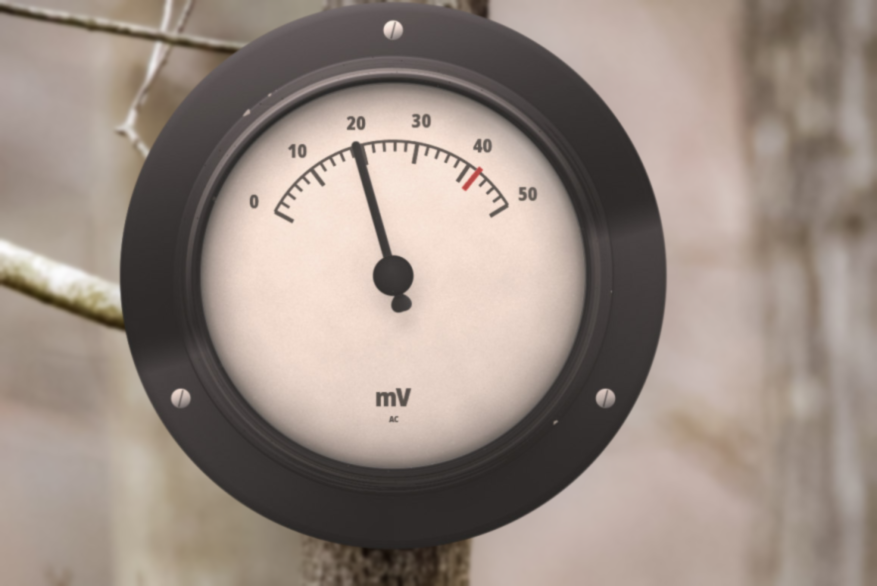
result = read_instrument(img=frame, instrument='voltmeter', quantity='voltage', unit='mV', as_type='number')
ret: 19 mV
